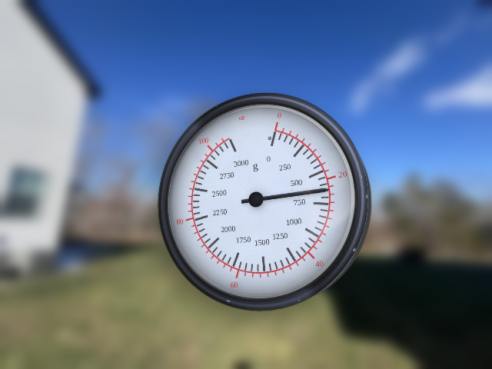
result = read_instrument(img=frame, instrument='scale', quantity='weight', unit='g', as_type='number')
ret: 650 g
